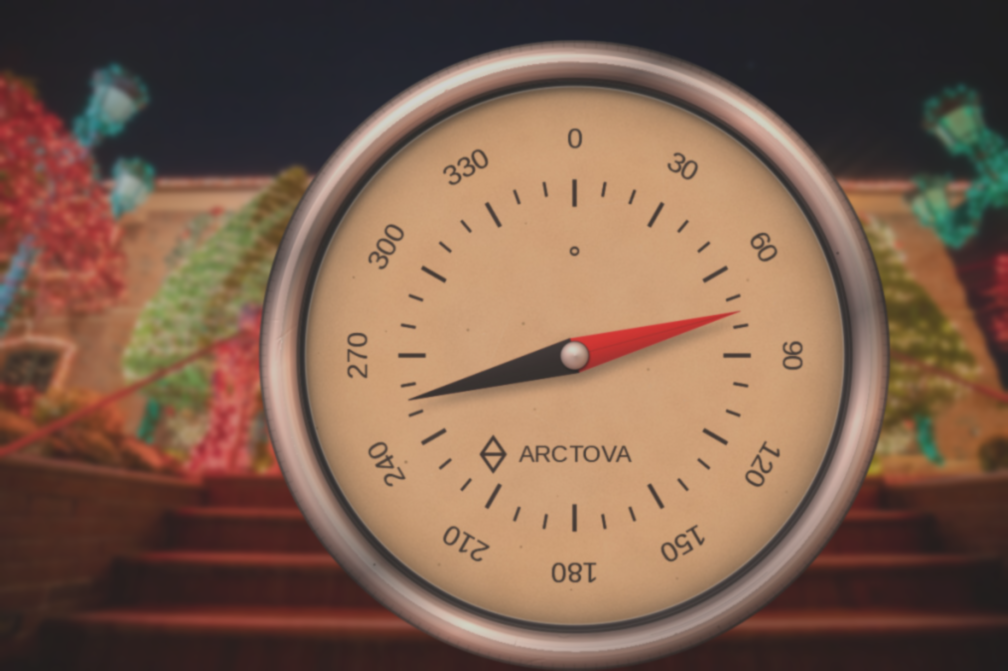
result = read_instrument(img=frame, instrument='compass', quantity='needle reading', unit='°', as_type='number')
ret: 75 °
